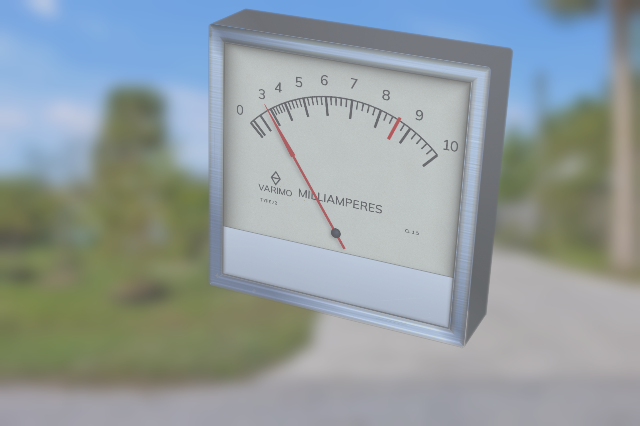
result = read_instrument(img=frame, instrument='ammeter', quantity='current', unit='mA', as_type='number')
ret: 3 mA
